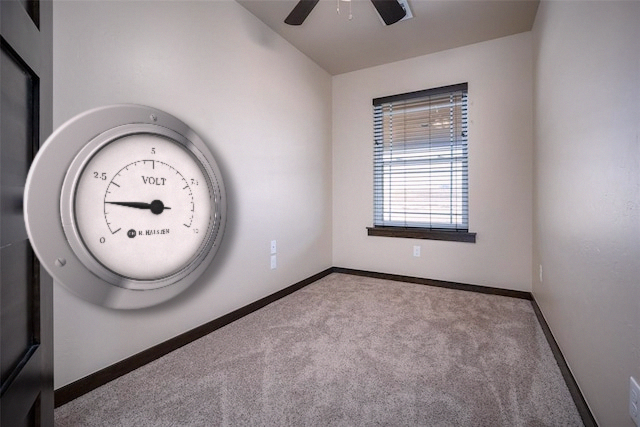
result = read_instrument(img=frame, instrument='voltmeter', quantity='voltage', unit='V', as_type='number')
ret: 1.5 V
